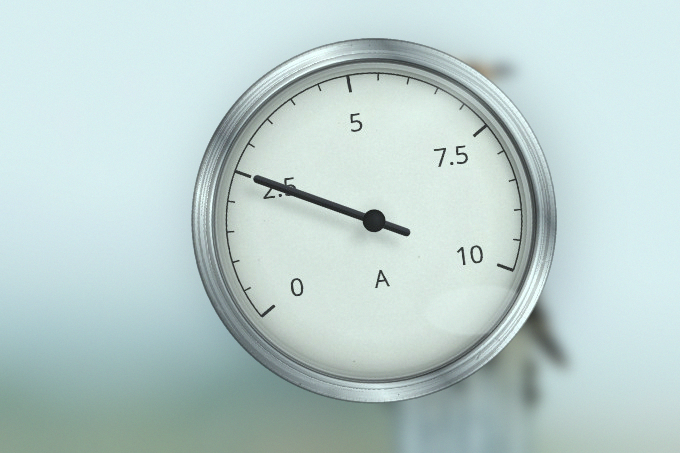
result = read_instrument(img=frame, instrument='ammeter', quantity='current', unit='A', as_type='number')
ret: 2.5 A
